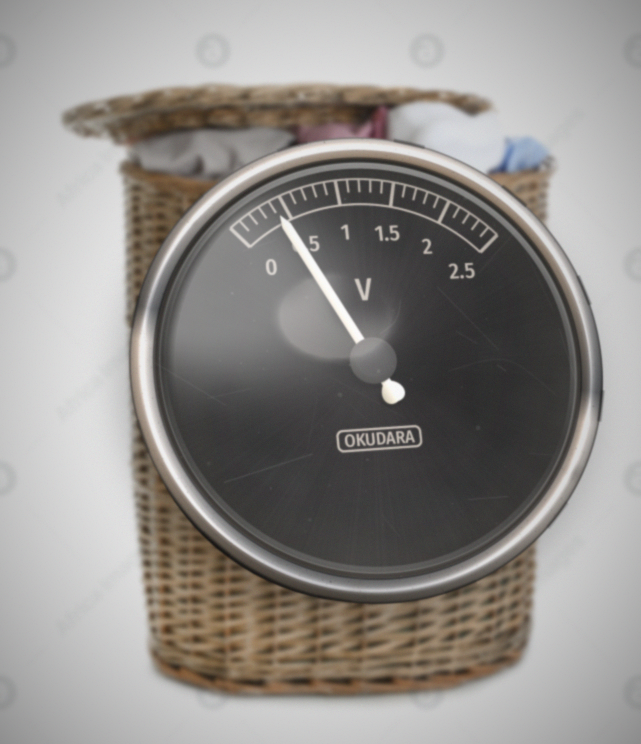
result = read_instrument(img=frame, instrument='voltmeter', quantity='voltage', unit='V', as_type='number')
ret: 0.4 V
